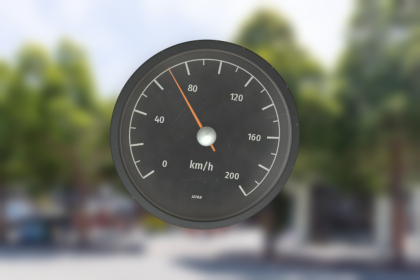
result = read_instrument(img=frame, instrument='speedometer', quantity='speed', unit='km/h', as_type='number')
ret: 70 km/h
